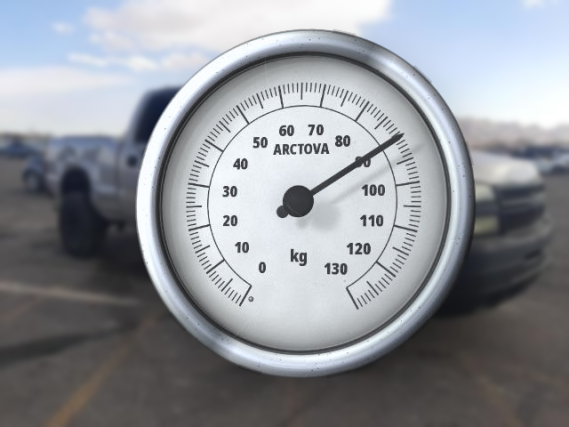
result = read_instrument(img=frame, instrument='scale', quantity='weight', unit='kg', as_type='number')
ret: 90 kg
